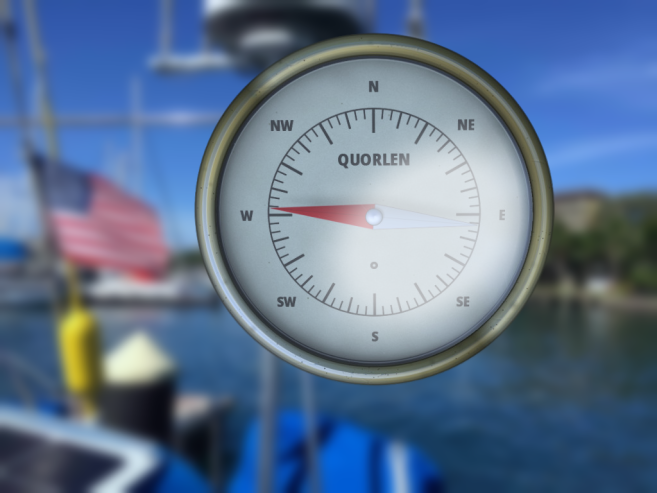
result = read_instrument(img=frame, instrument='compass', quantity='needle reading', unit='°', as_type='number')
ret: 275 °
